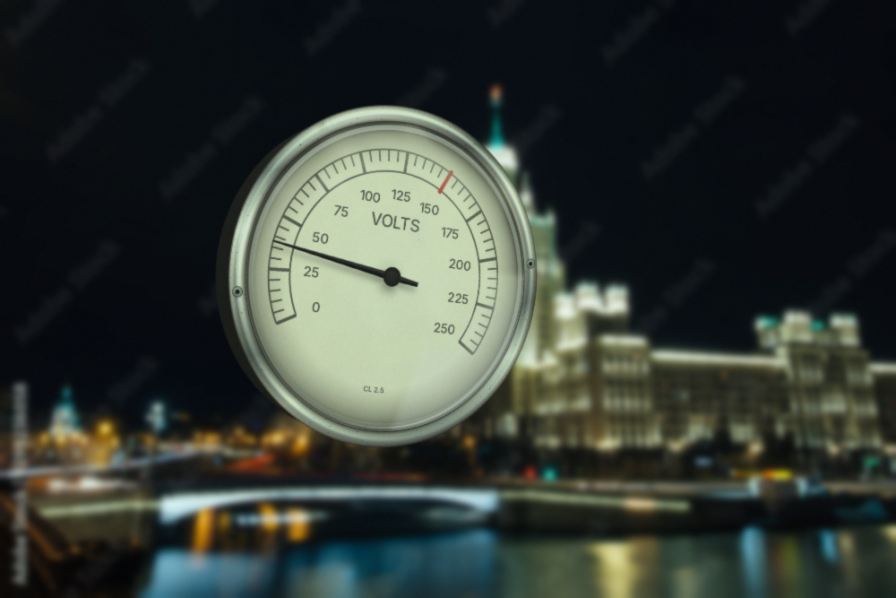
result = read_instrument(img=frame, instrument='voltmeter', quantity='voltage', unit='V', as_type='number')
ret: 37.5 V
